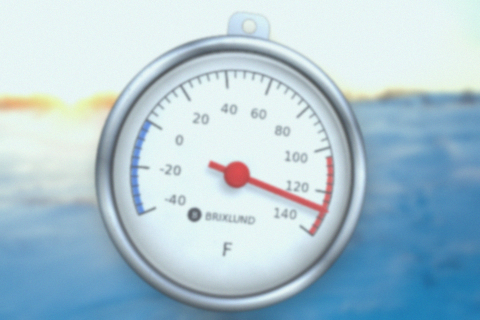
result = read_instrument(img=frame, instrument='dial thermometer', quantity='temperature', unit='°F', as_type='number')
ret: 128 °F
